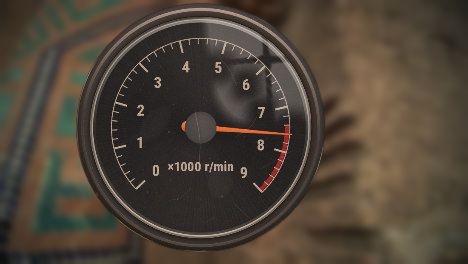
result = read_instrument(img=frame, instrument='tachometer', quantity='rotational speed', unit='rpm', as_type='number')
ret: 7600 rpm
